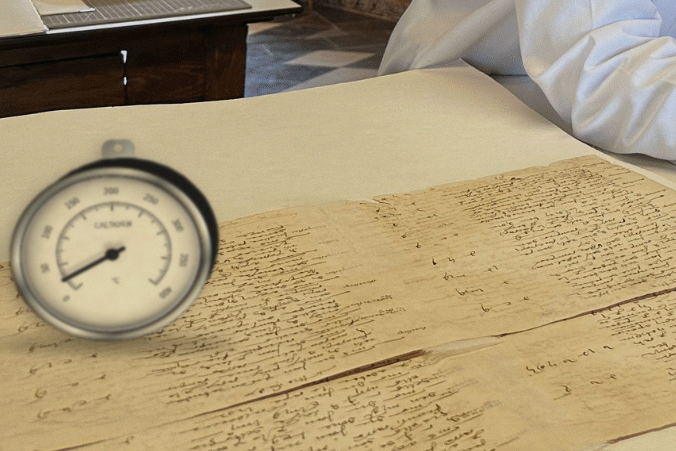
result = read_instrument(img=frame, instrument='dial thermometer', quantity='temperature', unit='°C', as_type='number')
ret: 25 °C
